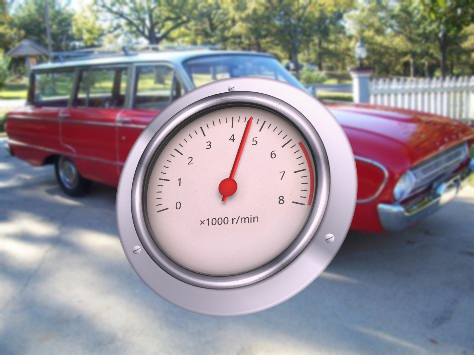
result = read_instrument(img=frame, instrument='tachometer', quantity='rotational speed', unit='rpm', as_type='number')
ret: 4600 rpm
